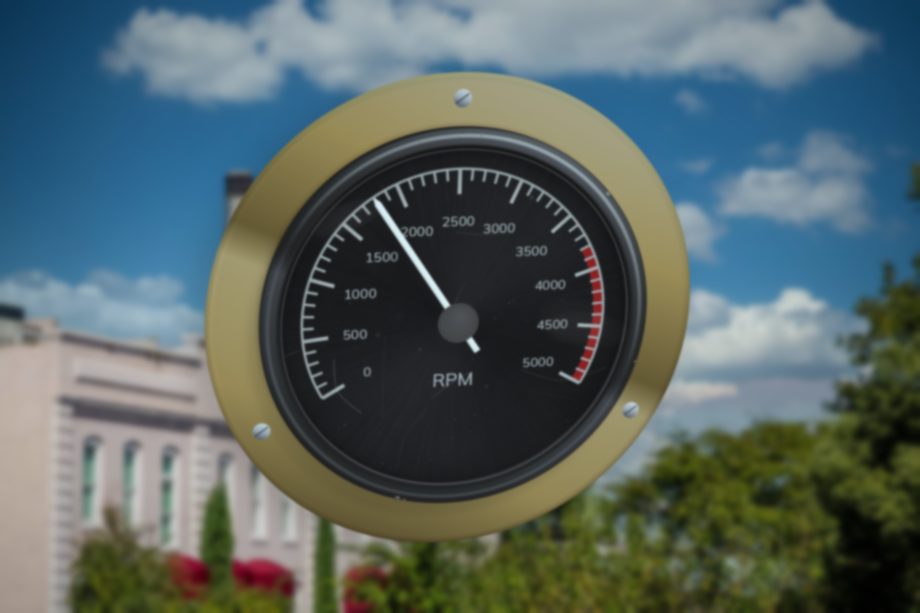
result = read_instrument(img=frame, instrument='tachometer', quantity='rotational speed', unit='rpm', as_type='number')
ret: 1800 rpm
